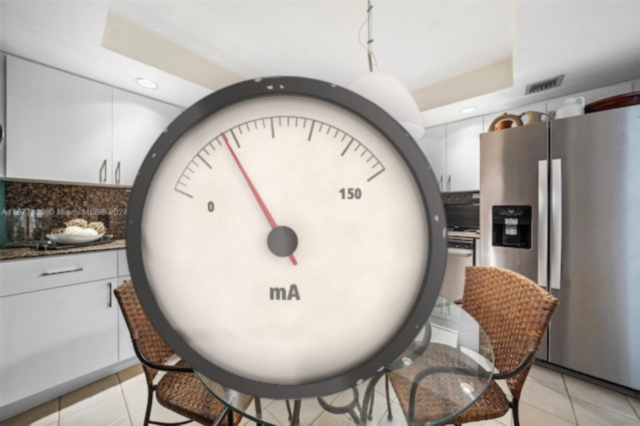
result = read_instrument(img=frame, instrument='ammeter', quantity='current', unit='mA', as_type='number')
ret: 45 mA
